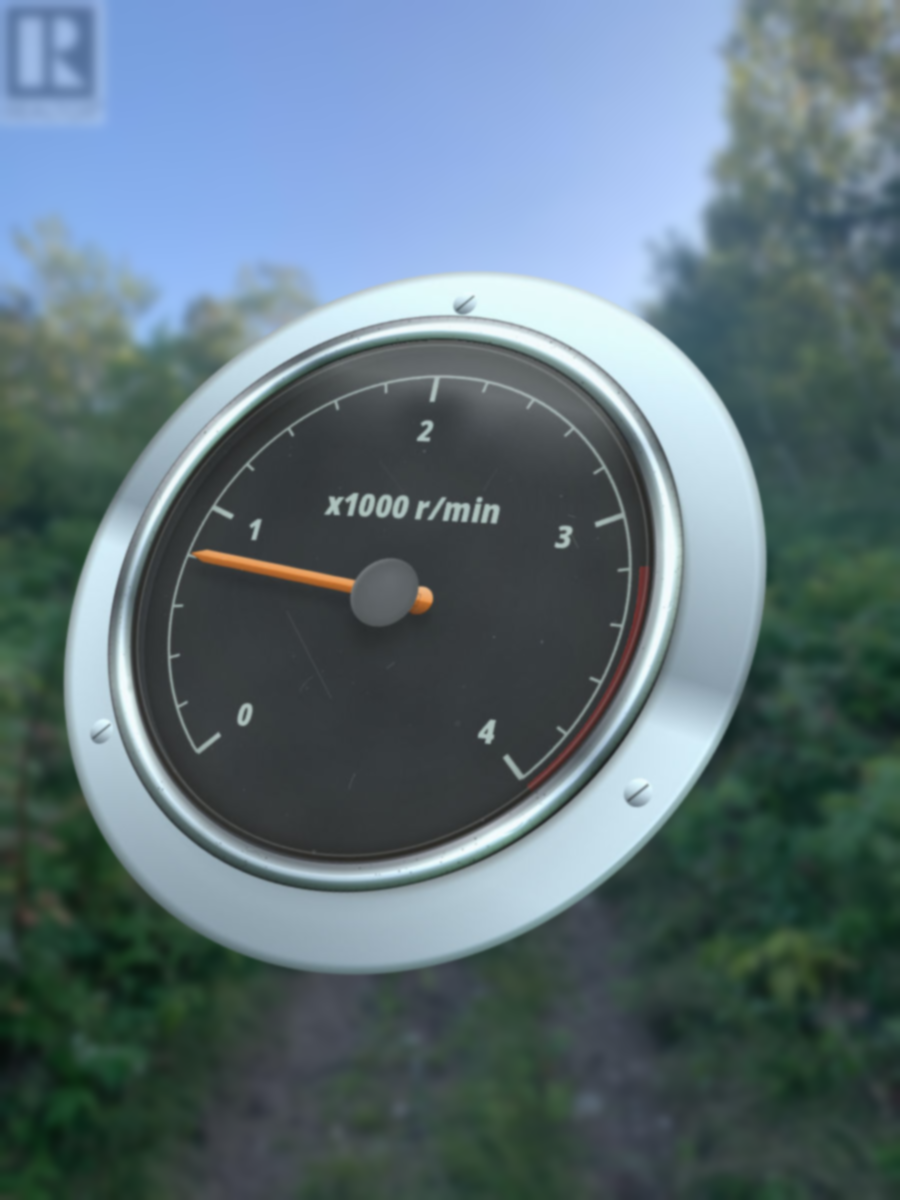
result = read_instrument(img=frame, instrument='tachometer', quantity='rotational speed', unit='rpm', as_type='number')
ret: 800 rpm
